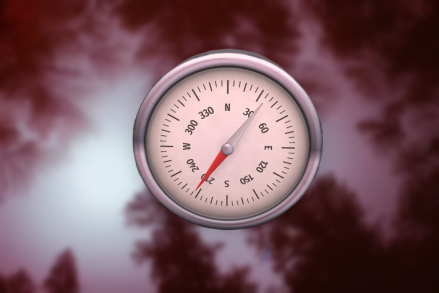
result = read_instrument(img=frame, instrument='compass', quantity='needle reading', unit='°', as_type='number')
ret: 215 °
